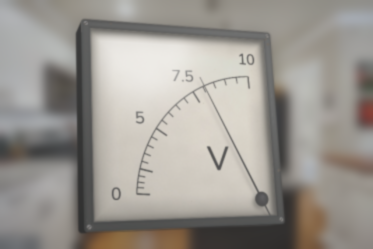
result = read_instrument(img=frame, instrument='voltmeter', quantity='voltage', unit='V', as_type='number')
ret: 8 V
